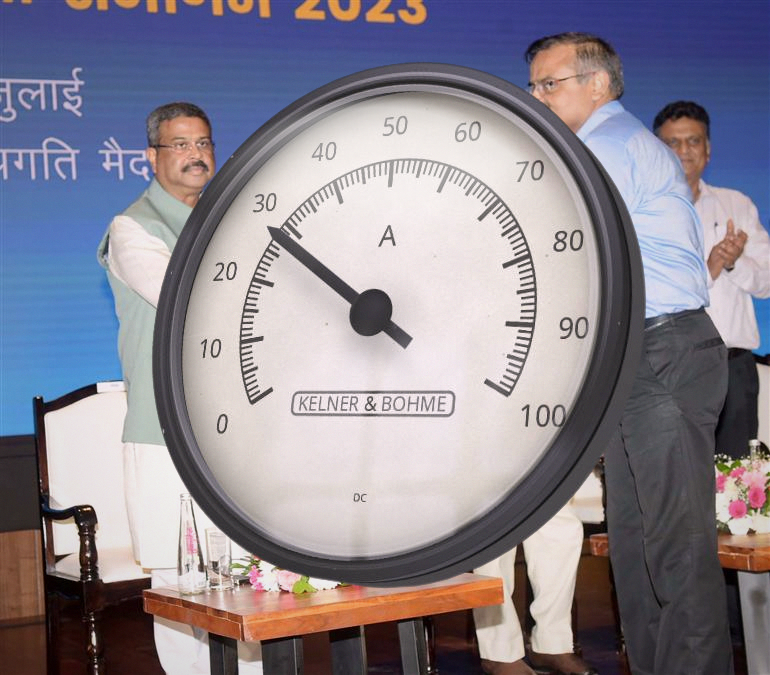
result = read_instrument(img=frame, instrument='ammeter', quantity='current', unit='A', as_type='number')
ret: 28 A
